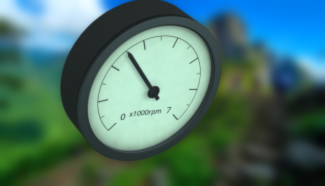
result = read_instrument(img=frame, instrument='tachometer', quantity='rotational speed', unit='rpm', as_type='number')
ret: 2500 rpm
